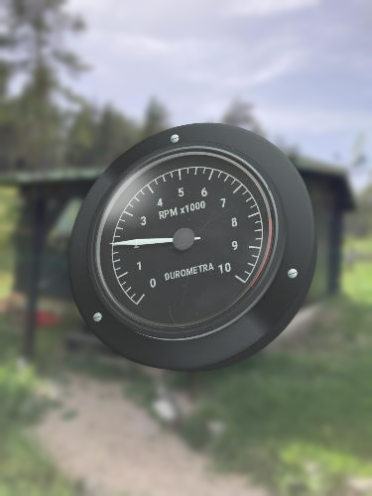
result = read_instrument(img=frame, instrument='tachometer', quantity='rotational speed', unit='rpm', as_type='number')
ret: 2000 rpm
